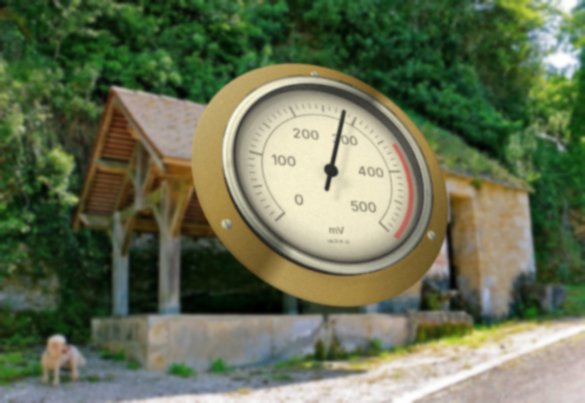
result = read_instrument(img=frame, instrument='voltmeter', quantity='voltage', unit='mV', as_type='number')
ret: 280 mV
